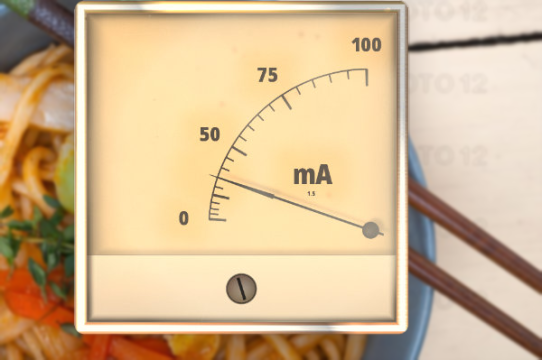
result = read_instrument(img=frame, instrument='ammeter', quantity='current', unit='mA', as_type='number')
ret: 35 mA
